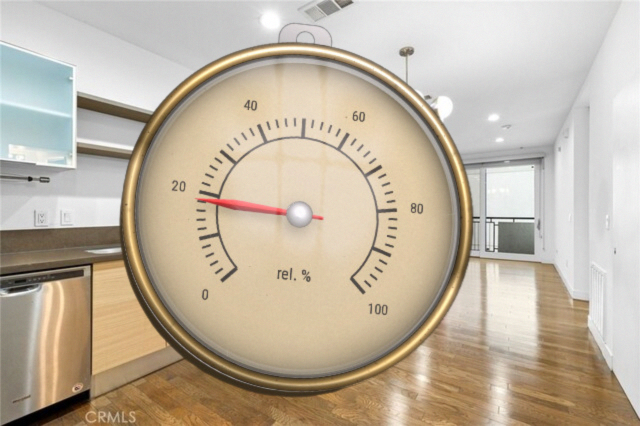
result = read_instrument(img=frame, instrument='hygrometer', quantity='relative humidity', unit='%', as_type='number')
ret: 18 %
